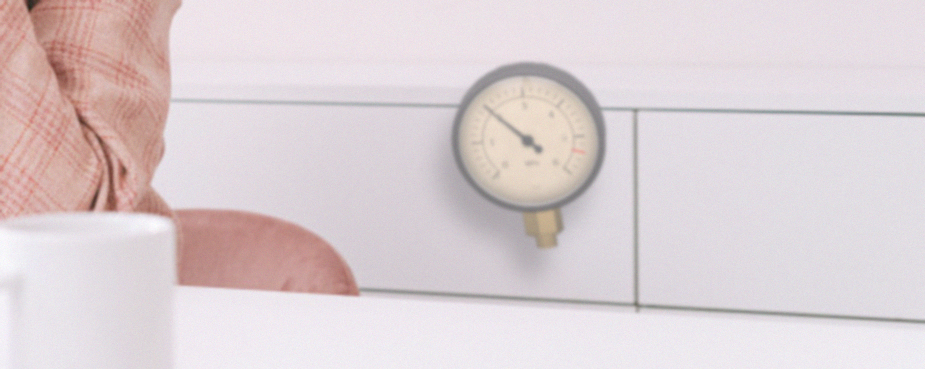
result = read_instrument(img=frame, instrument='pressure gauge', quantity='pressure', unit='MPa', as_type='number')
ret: 2 MPa
